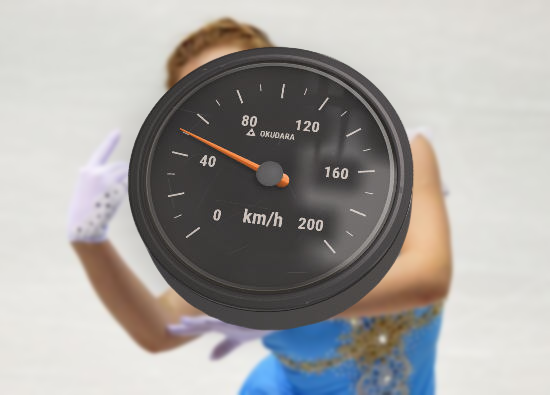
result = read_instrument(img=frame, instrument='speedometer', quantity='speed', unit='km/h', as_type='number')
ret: 50 km/h
